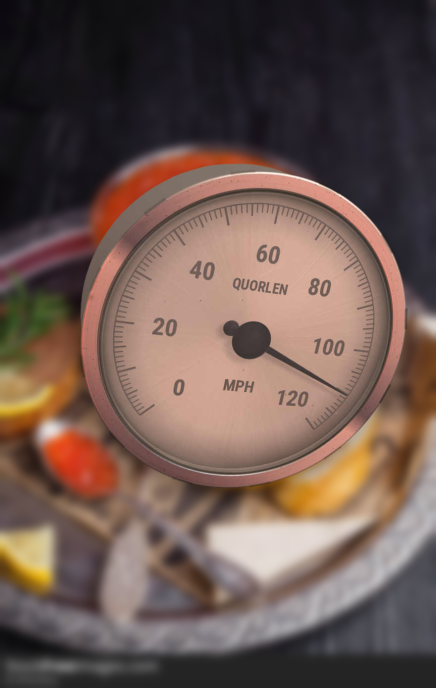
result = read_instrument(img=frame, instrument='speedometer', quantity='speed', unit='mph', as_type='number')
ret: 110 mph
